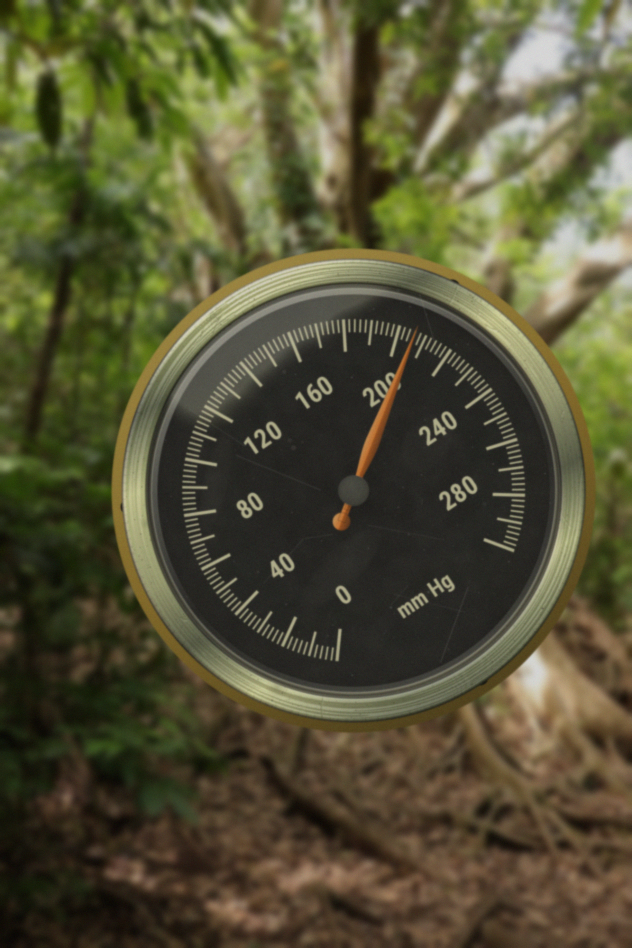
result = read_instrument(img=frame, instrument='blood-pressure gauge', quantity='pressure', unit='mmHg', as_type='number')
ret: 206 mmHg
